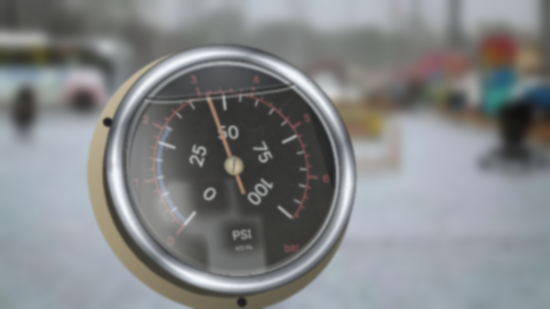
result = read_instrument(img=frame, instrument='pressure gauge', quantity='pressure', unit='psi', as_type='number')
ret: 45 psi
